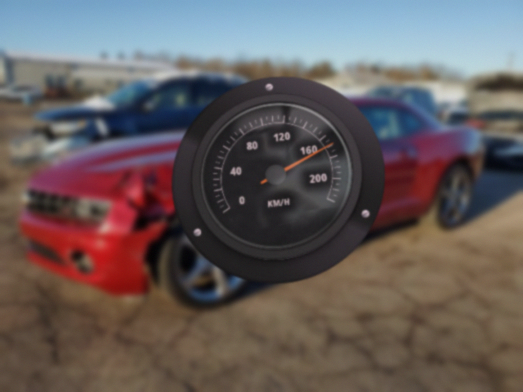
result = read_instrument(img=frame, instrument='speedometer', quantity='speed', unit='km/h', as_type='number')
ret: 170 km/h
